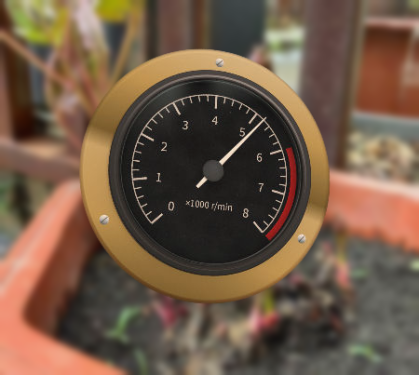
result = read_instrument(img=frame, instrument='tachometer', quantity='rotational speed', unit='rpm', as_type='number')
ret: 5200 rpm
